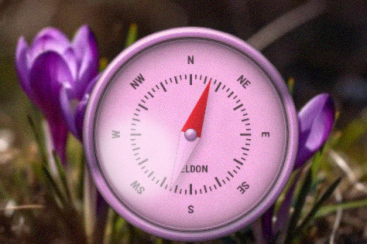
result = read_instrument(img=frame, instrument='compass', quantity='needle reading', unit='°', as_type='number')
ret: 20 °
